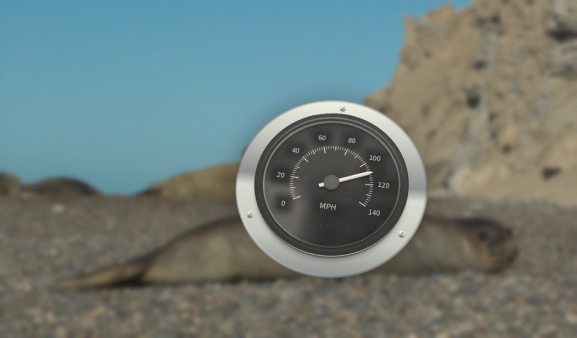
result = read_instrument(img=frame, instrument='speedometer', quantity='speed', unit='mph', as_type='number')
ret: 110 mph
